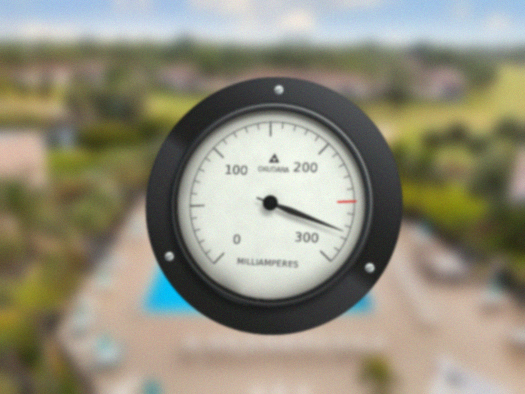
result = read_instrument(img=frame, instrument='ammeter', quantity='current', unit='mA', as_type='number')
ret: 275 mA
